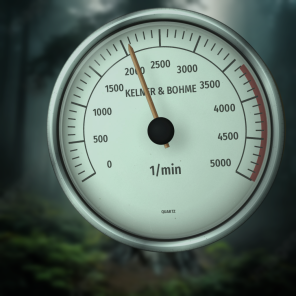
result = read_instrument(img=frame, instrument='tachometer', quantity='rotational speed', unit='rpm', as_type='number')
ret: 2100 rpm
